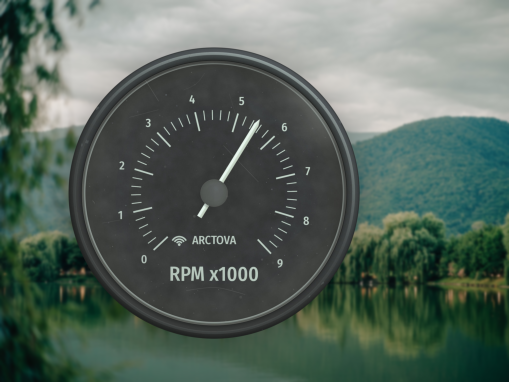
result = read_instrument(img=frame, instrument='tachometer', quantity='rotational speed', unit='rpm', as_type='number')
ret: 5500 rpm
